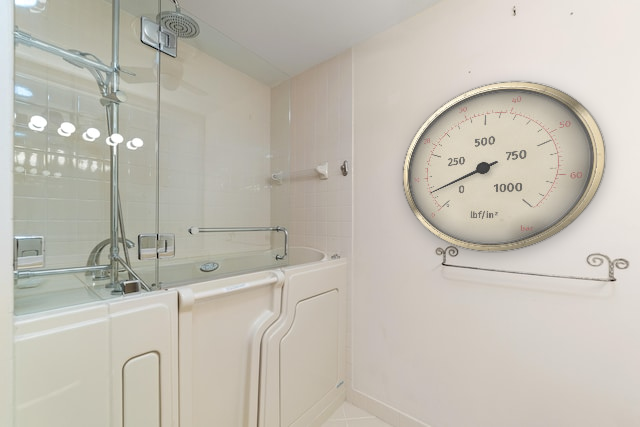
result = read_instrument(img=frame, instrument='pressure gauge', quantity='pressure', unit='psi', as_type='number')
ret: 75 psi
